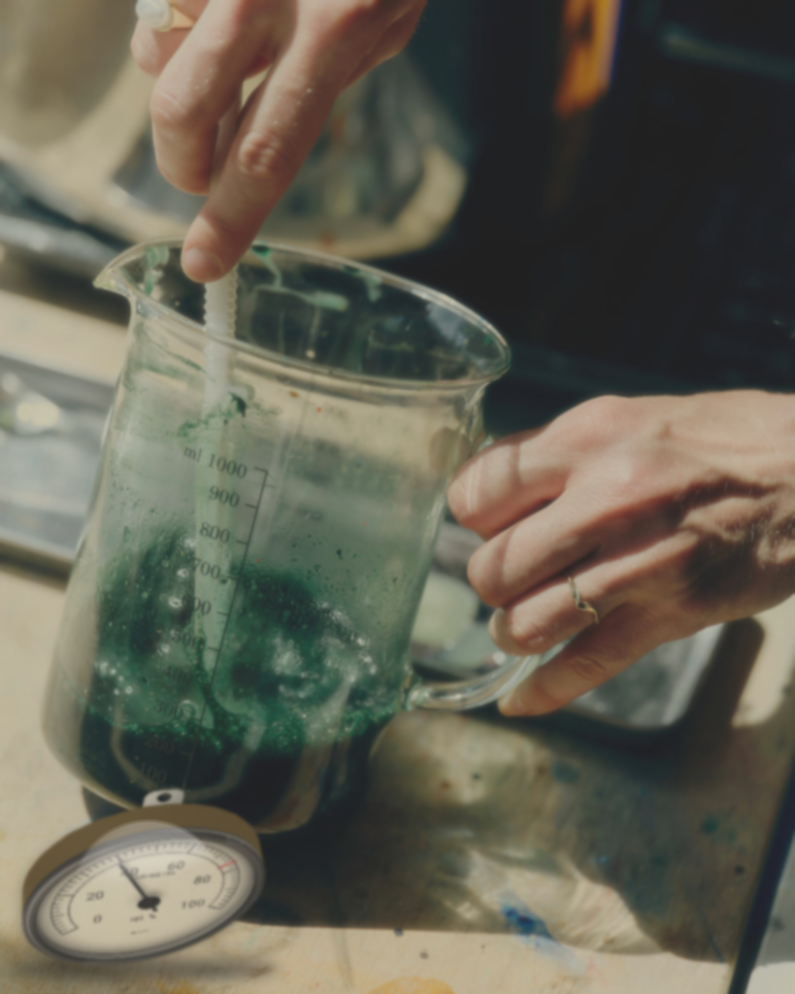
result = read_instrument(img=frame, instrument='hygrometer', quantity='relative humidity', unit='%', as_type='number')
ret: 40 %
